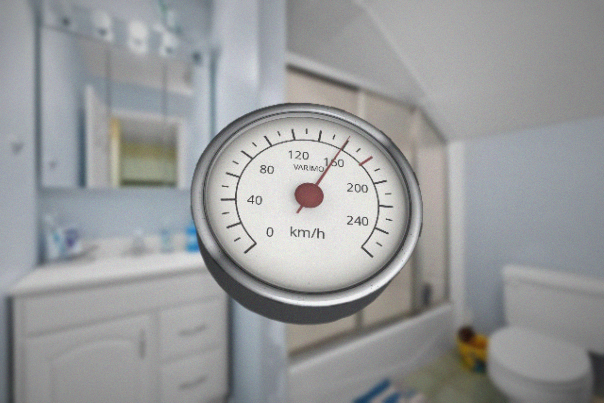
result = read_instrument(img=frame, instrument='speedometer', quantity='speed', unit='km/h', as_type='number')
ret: 160 km/h
